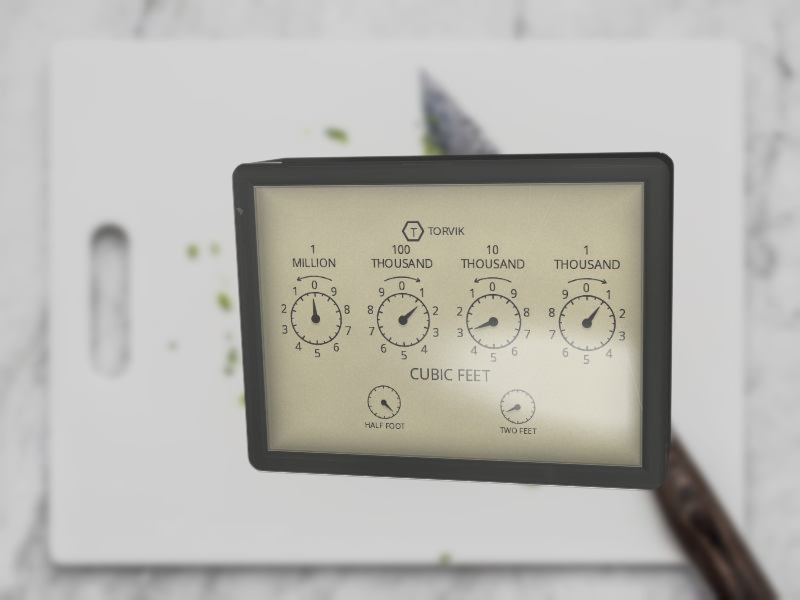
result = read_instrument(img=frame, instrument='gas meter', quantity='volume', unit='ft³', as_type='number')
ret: 13100 ft³
